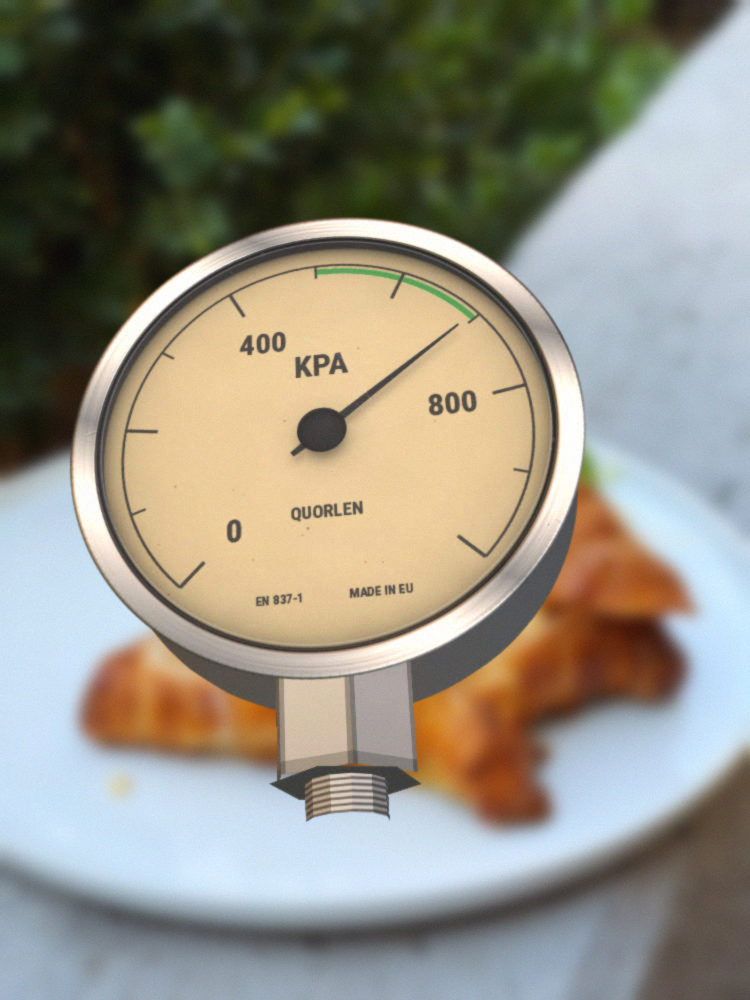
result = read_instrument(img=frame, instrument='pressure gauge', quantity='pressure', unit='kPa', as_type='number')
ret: 700 kPa
